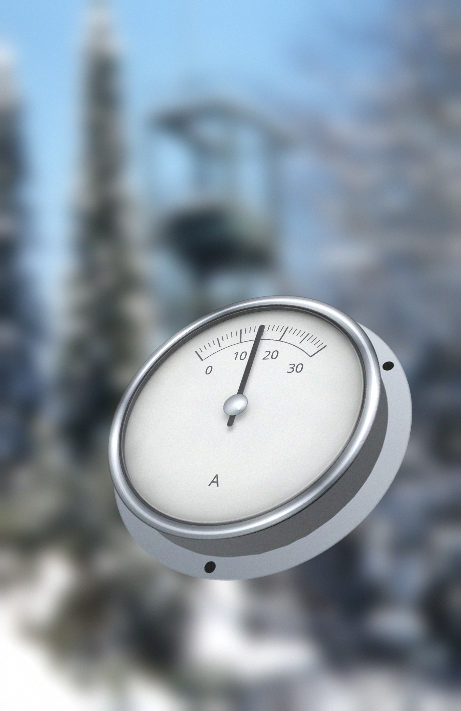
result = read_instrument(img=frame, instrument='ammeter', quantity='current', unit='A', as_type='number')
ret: 15 A
